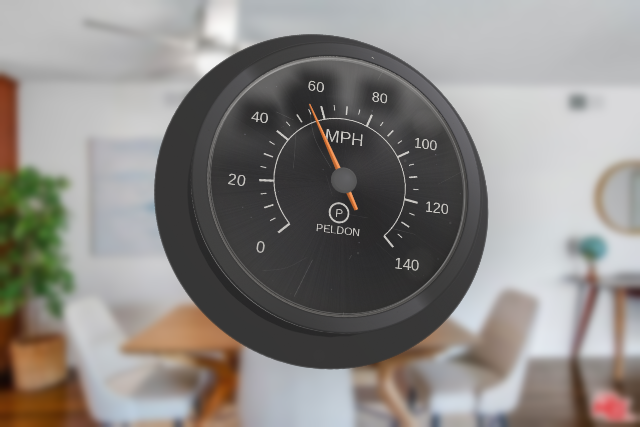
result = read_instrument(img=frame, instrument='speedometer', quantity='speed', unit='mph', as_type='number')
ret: 55 mph
